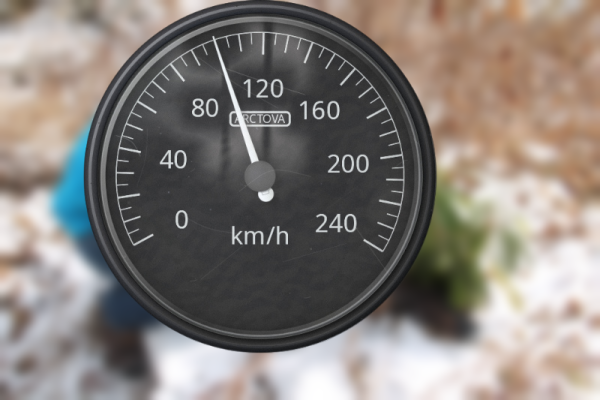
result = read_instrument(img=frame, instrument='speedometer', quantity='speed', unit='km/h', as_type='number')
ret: 100 km/h
